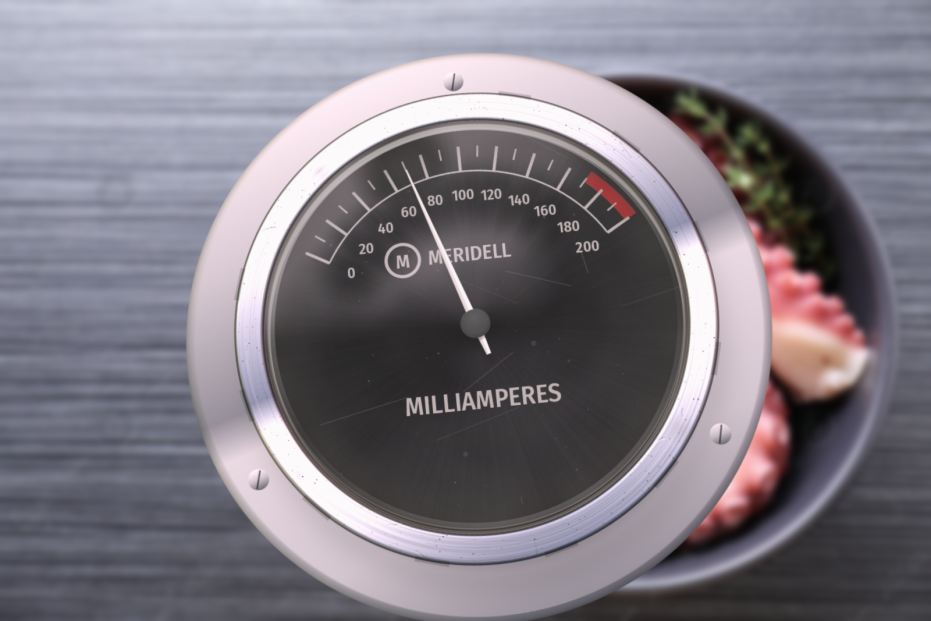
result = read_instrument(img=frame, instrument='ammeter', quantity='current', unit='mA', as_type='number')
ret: 70 mA
